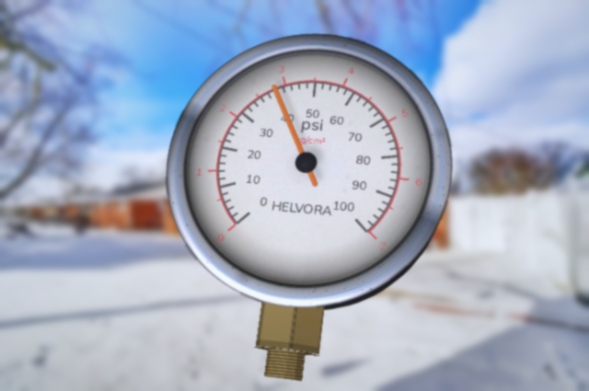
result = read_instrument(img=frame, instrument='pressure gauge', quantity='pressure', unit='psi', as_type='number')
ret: 40 psi
